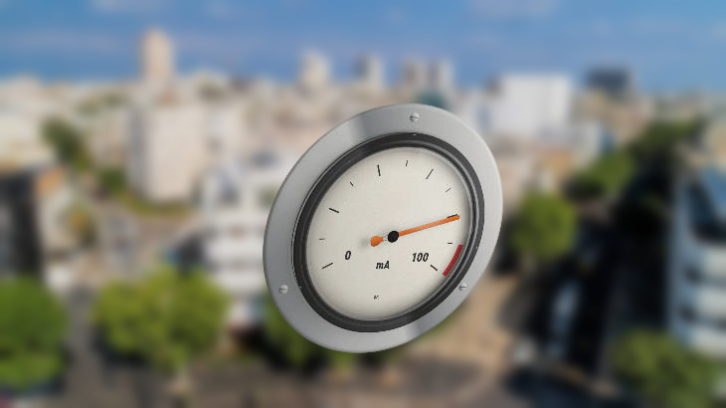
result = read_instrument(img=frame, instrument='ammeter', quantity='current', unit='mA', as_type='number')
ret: 80 mA
